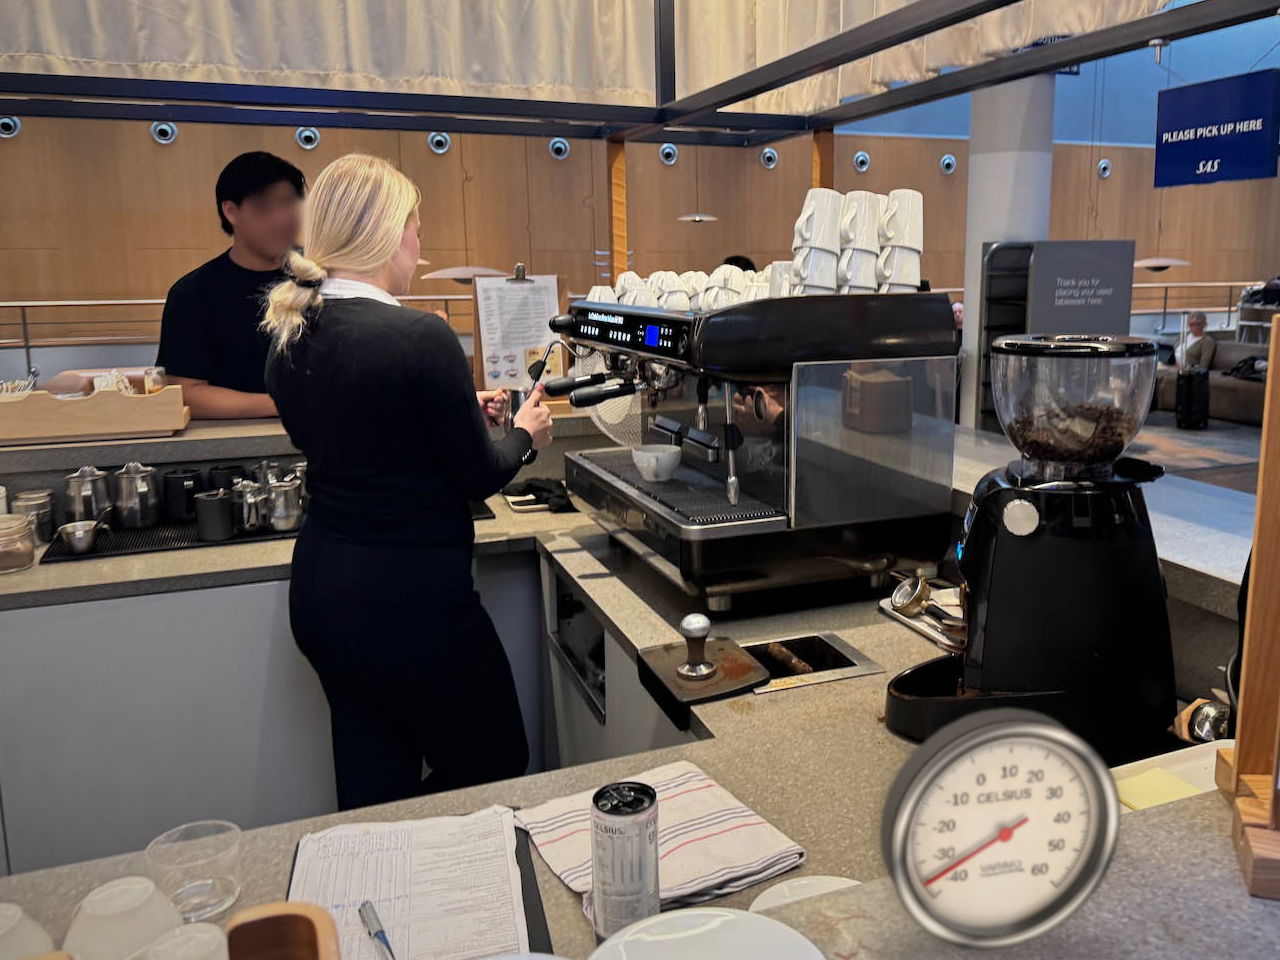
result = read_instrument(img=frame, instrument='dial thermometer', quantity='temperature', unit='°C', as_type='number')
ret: -35 °C
